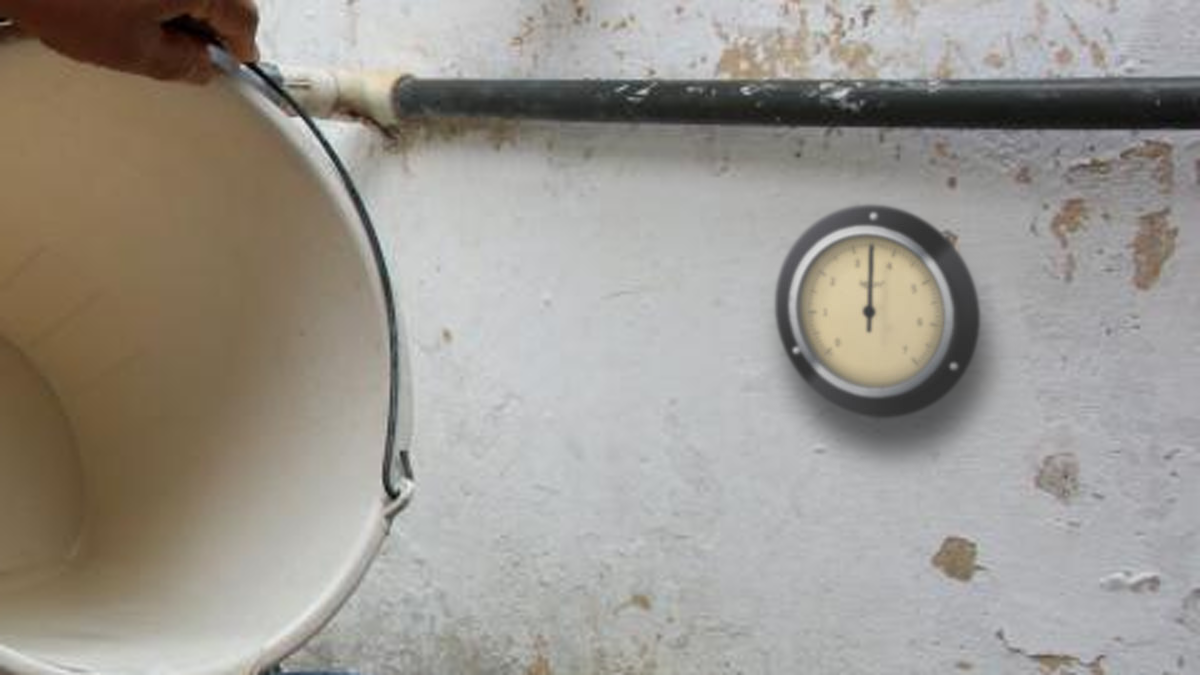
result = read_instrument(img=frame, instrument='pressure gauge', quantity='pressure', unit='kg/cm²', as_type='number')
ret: 3.5 kg/cm²
